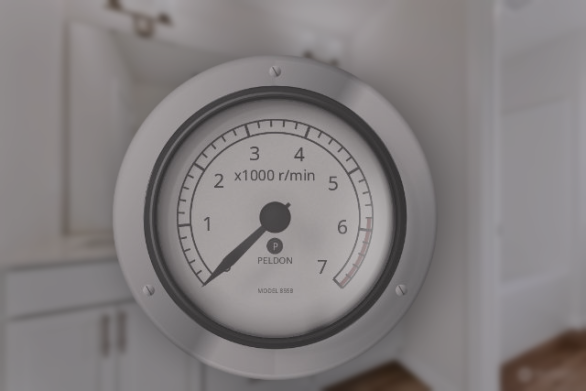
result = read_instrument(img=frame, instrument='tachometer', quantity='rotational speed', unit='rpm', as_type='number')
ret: 0 rpm
